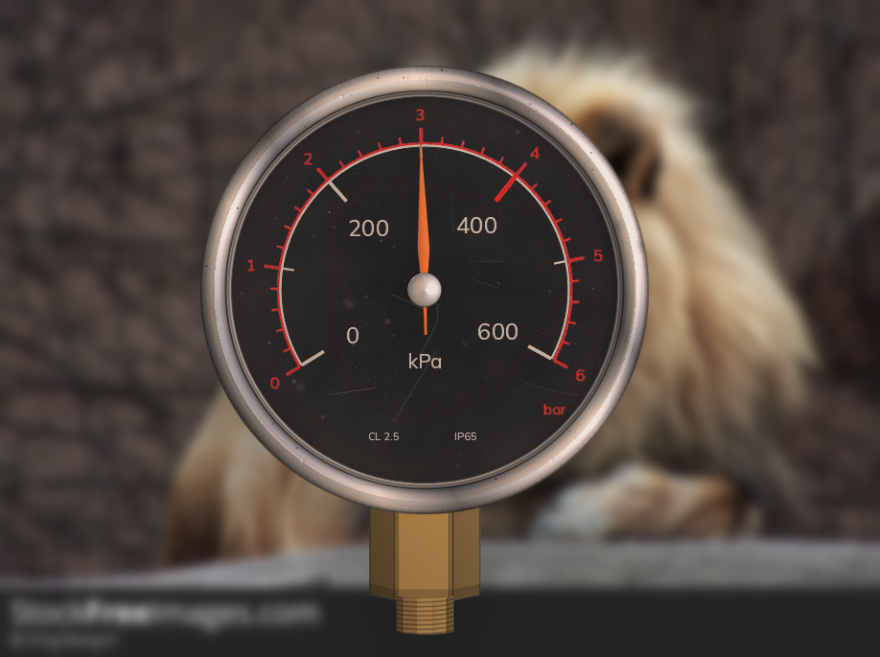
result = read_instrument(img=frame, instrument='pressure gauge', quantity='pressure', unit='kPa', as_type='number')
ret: 300 kPa
